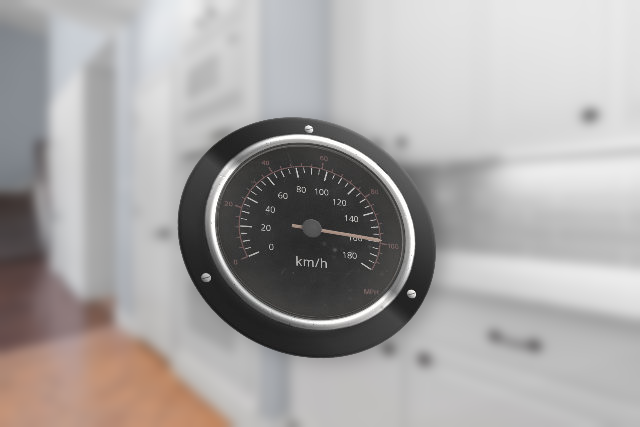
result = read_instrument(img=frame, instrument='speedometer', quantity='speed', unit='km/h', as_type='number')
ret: 160 km/h
